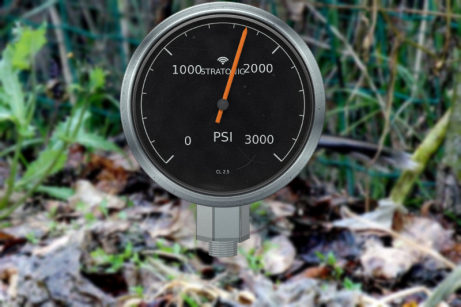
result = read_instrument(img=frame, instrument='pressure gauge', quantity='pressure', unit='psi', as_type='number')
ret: 1700 psi
